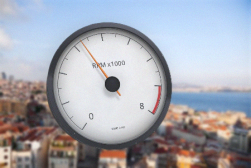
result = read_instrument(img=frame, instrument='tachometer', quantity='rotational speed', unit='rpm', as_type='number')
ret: 3250 rpm
